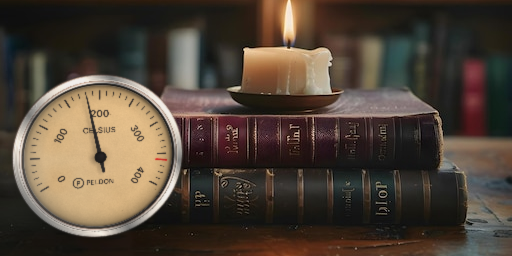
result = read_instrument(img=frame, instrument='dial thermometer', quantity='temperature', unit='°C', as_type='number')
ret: 180 °C
